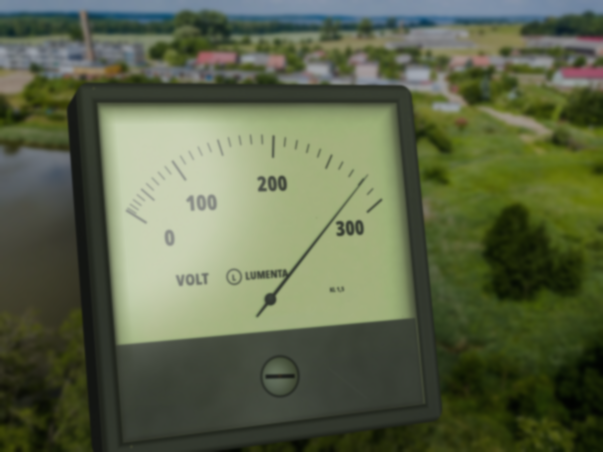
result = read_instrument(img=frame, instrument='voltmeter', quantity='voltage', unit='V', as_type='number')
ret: 280 V
